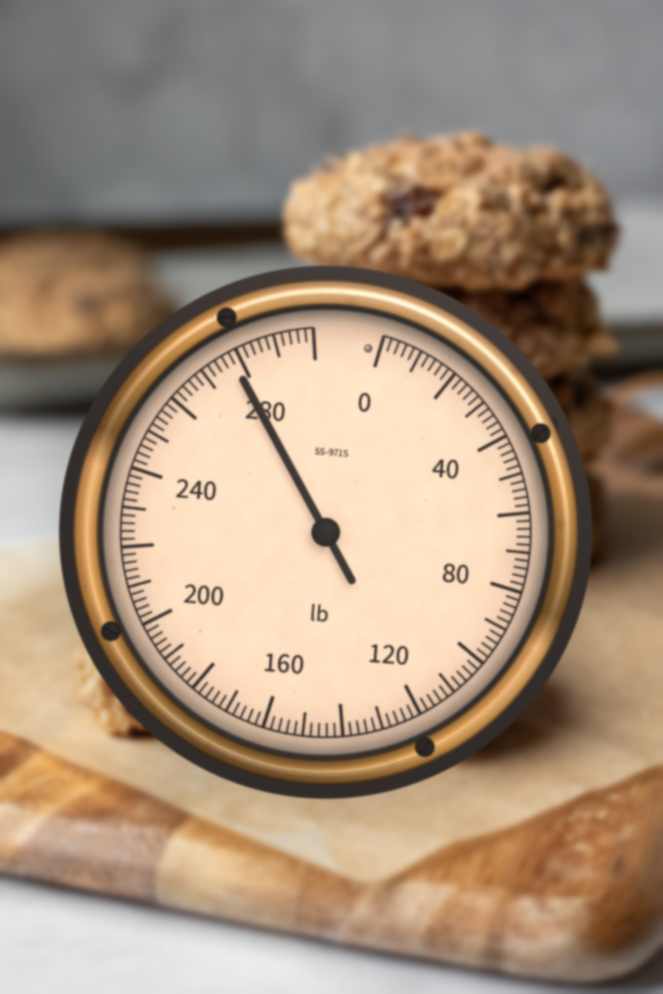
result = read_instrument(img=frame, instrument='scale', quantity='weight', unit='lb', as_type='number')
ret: 278 lb
